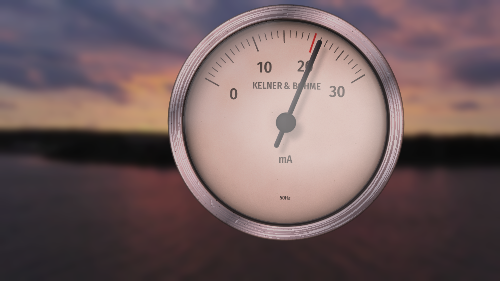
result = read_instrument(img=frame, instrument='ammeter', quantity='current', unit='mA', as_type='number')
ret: 21 mA
